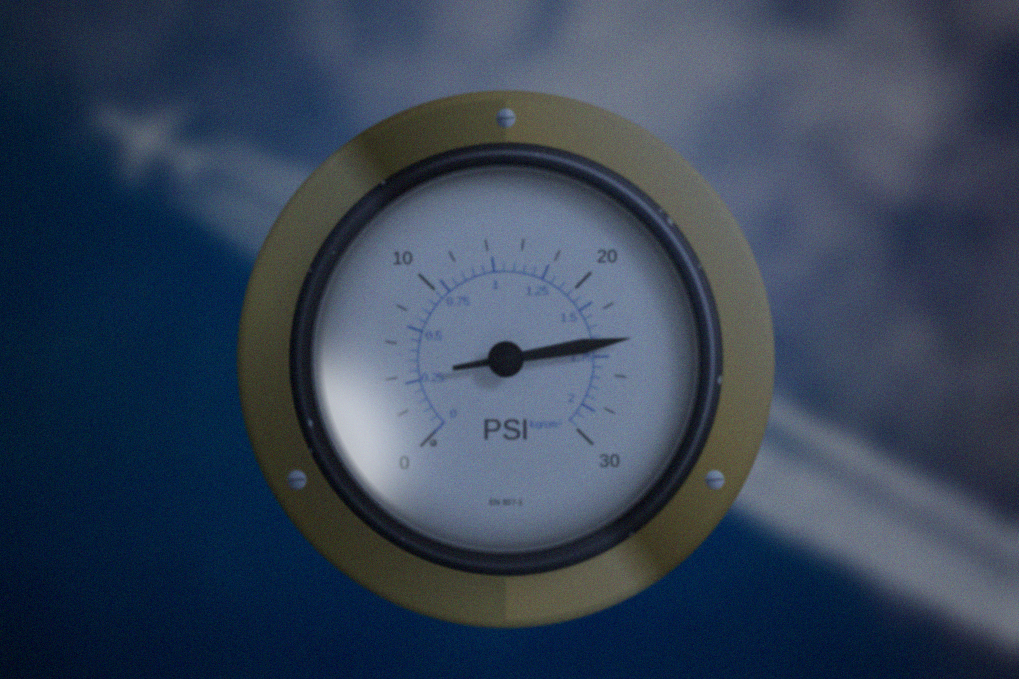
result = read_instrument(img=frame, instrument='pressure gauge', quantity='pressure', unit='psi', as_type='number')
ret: 24 psi
